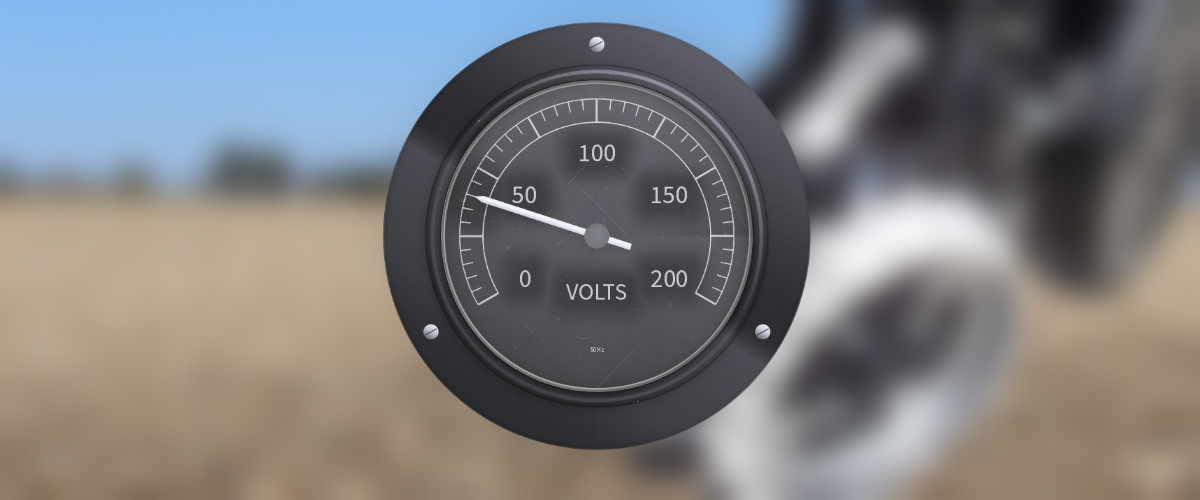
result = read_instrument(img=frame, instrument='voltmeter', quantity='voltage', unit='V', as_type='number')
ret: 40 V
